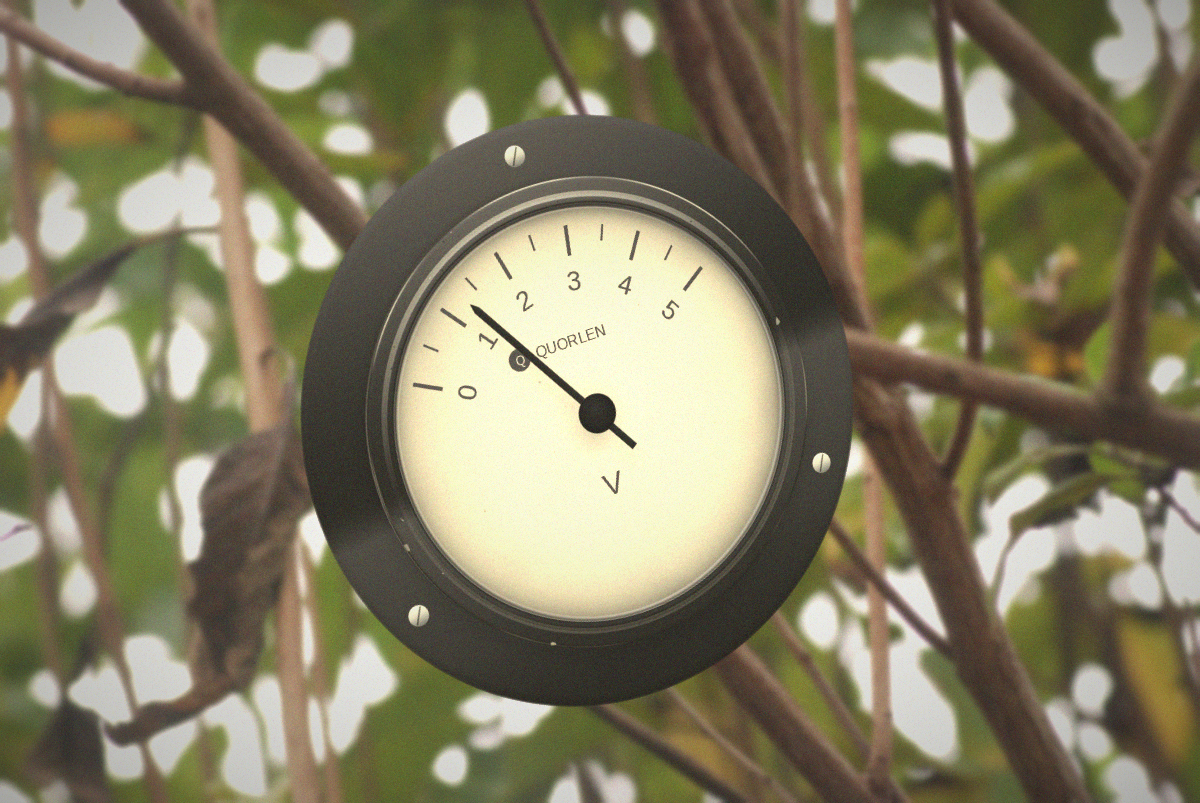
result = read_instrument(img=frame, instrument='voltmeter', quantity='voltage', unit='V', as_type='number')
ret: 1.25 V
